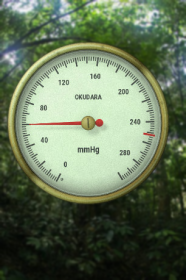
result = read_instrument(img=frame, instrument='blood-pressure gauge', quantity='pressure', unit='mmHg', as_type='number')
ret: 60 mmHg
